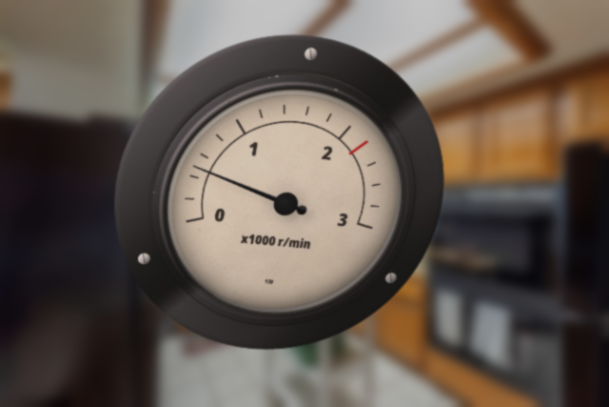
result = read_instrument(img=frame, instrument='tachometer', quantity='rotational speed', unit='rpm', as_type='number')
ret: 500 rpm
